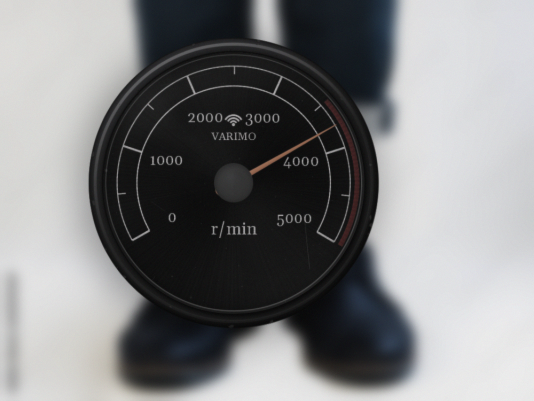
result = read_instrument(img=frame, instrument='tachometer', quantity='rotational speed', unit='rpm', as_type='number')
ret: 3750 rpm
